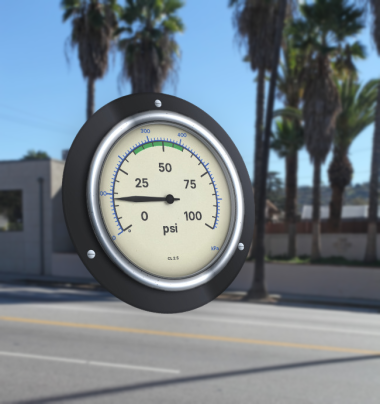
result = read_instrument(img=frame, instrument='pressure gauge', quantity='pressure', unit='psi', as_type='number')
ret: 12.5 psi
